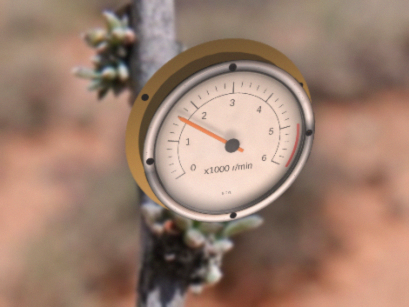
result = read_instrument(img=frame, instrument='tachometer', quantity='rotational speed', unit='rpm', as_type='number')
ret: 1600 rpm
